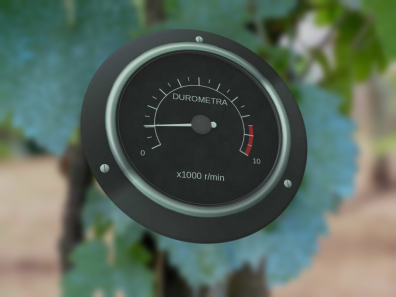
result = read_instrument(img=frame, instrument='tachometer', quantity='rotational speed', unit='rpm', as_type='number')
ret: 1000 rpm
